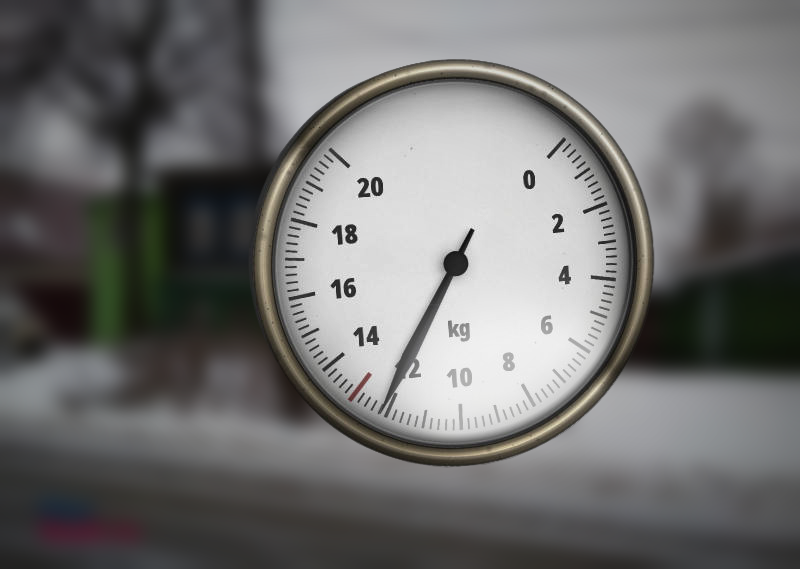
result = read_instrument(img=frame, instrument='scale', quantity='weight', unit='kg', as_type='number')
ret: 12.2 kg
